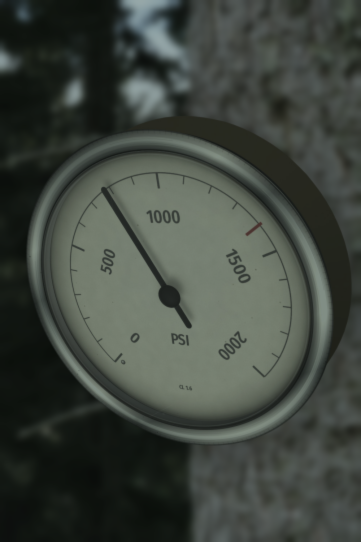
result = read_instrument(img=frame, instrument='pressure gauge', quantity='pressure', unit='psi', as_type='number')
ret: 800 psi
